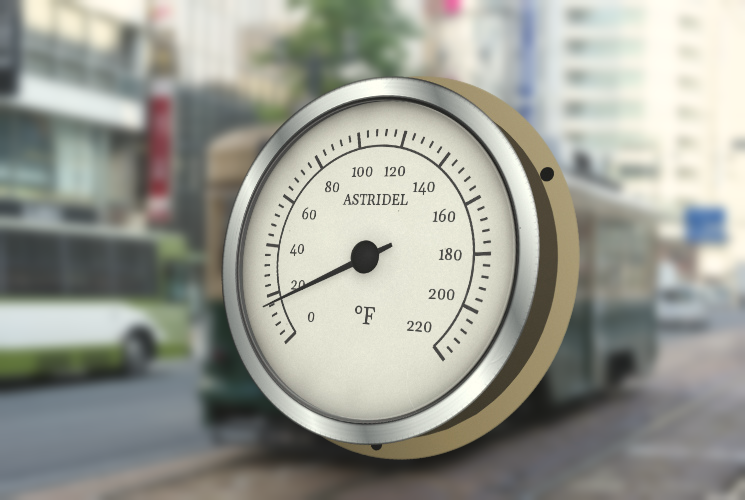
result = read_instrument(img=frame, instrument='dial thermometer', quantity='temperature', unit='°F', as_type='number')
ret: 16 °F
